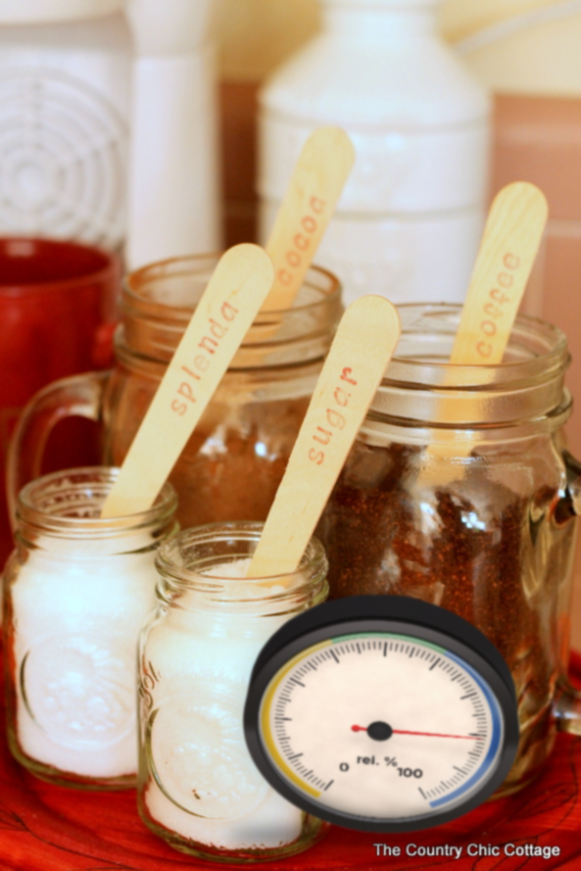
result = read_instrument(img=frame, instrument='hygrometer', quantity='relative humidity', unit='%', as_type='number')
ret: 80 %
